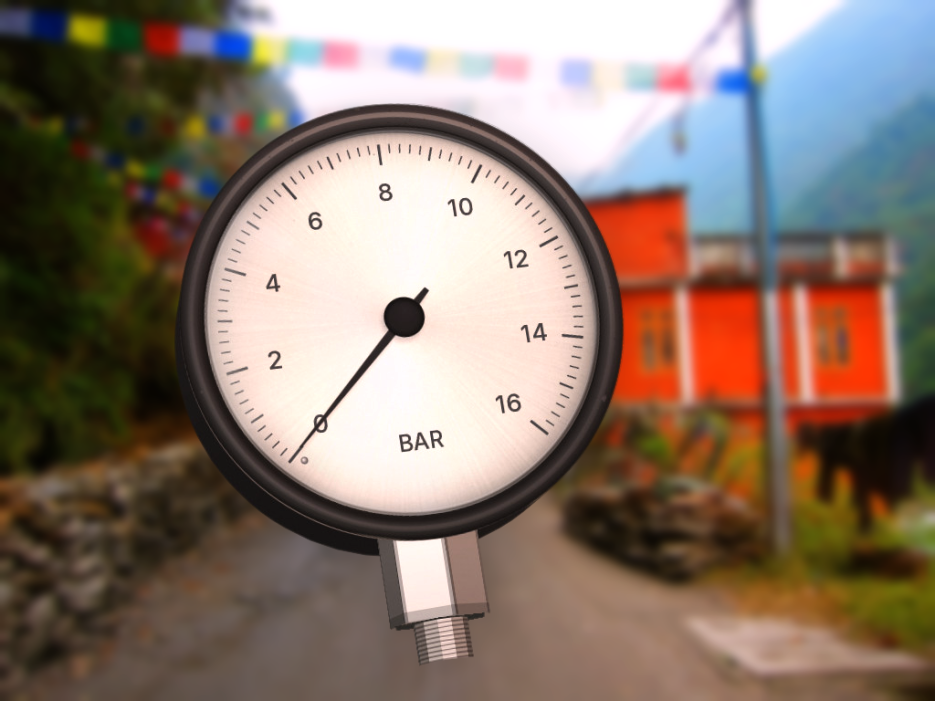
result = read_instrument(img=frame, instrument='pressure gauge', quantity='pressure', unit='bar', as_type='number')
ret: 0 bar
